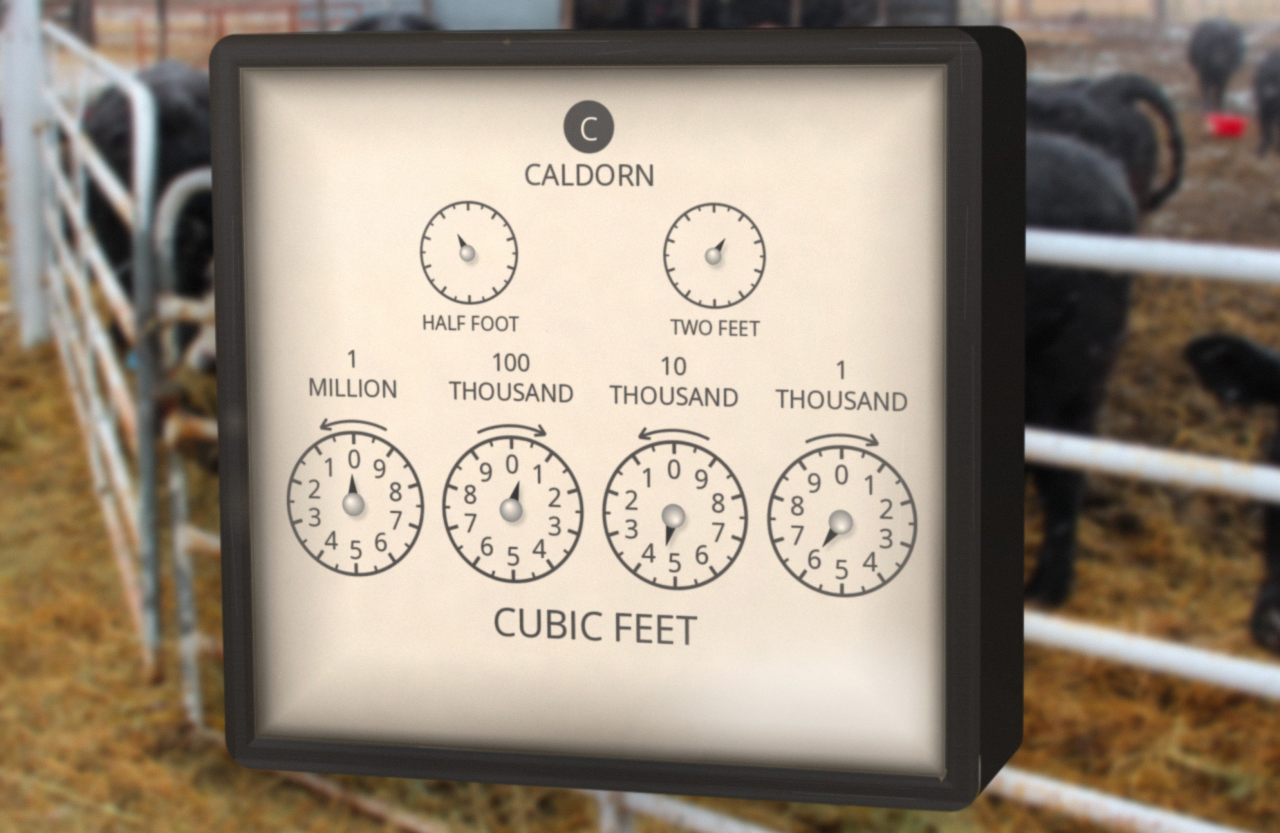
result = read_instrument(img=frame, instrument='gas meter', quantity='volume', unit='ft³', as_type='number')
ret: 4600 ft³
